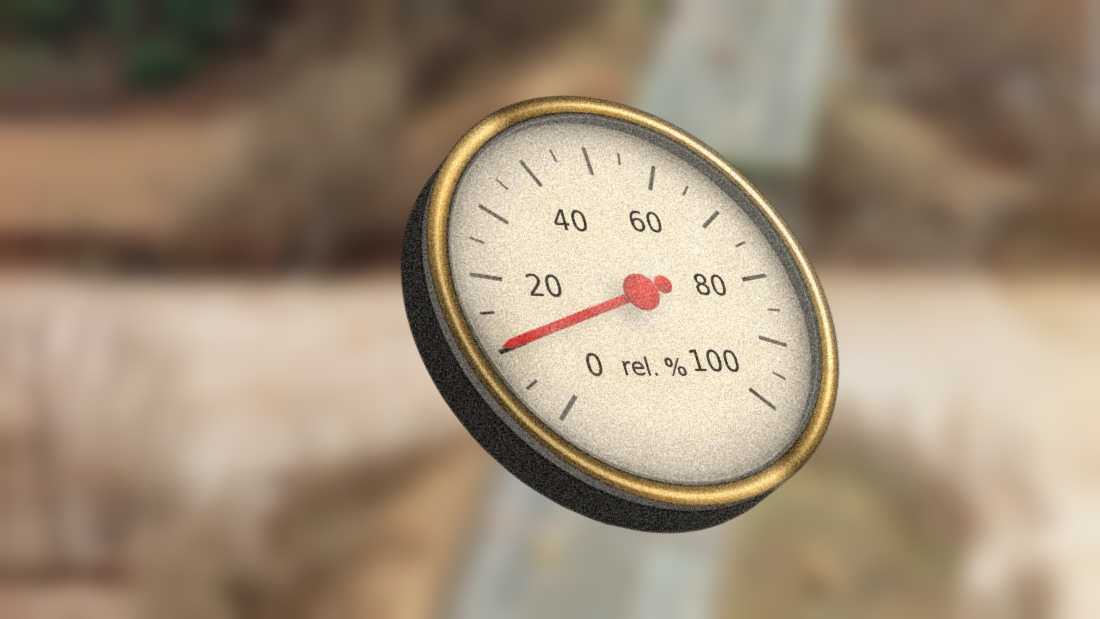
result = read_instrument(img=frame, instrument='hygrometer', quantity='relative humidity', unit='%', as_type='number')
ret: 10 %
